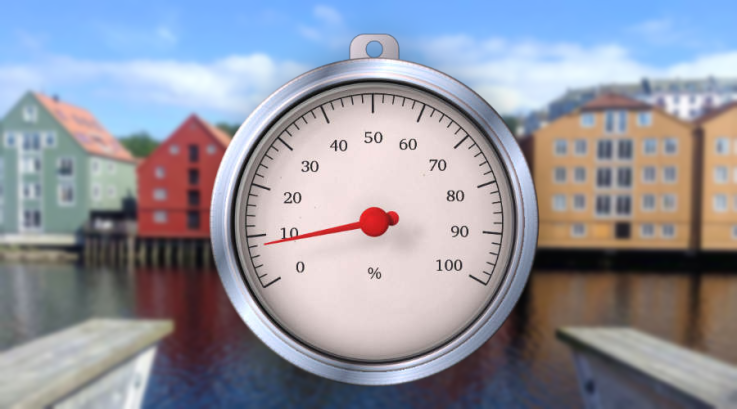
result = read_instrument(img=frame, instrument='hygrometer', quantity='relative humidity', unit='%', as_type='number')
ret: 8 %
